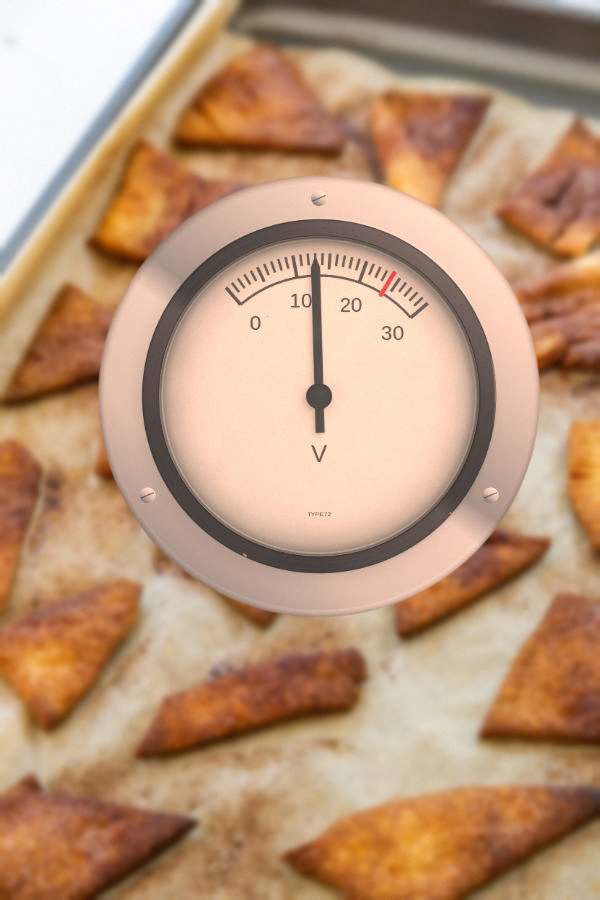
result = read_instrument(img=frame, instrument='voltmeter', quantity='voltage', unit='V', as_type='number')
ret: 13 V
